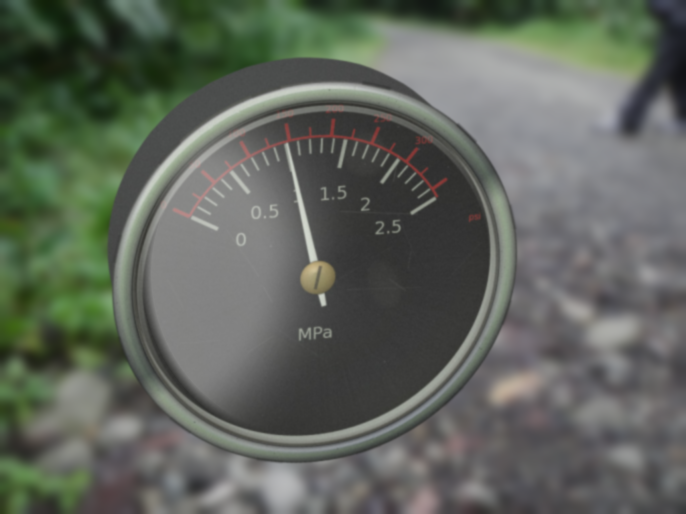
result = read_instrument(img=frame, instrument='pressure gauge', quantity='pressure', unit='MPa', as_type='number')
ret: 1 MPa
